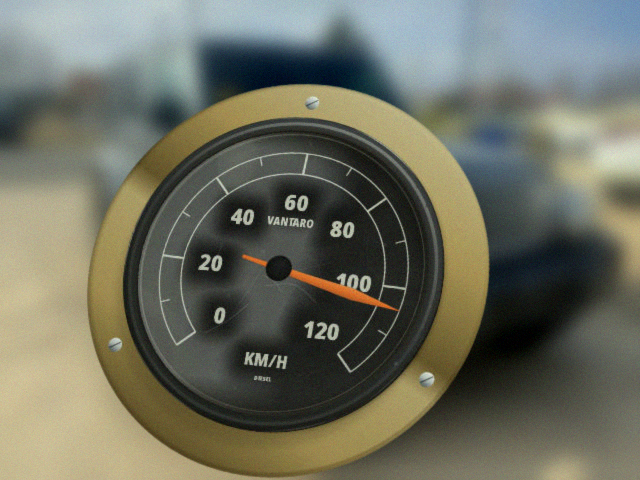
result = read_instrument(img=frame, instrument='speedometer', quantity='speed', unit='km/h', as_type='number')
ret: 105 km/h
